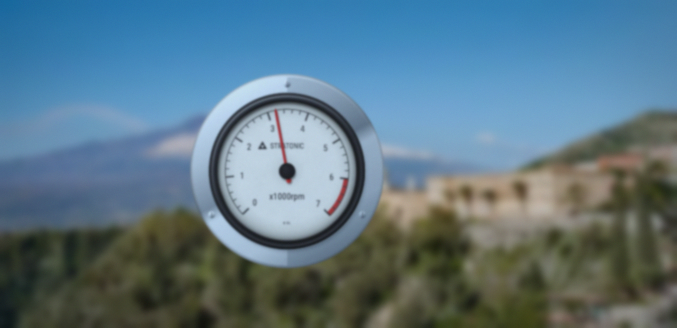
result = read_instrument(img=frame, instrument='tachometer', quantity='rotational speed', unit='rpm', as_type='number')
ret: 3200 rpm
